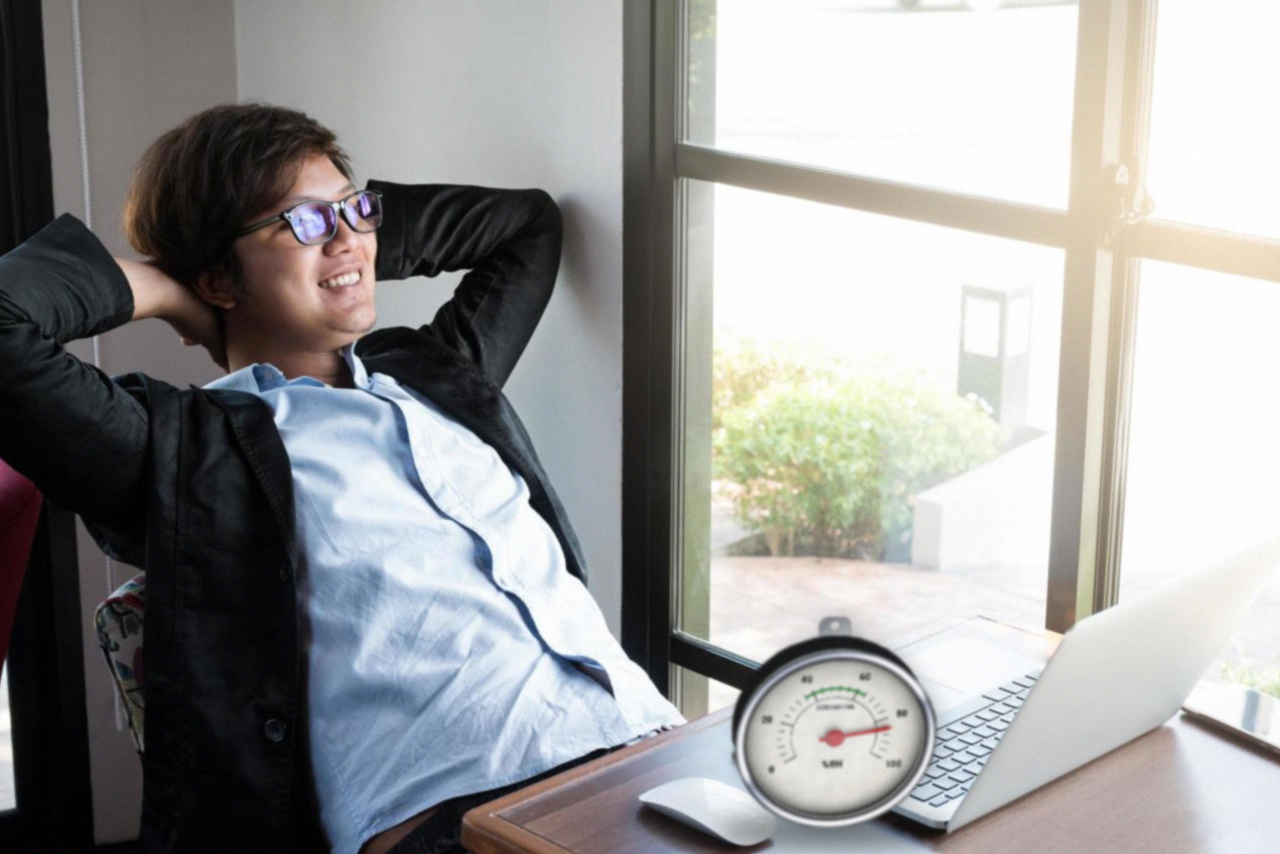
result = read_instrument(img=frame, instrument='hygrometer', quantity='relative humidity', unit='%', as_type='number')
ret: 84 %
